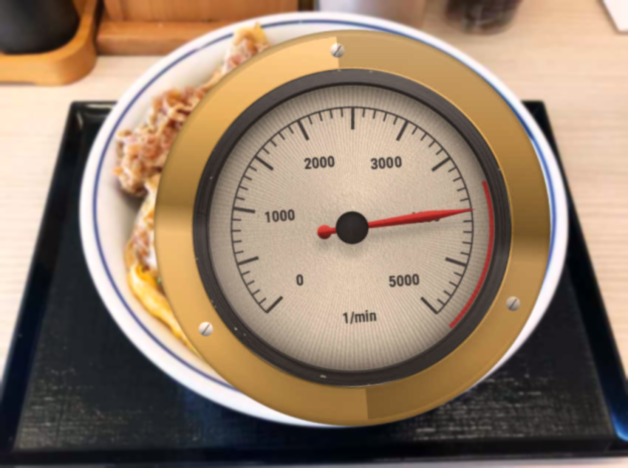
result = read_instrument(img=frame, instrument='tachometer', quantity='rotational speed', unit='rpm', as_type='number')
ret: 4000 rpm
